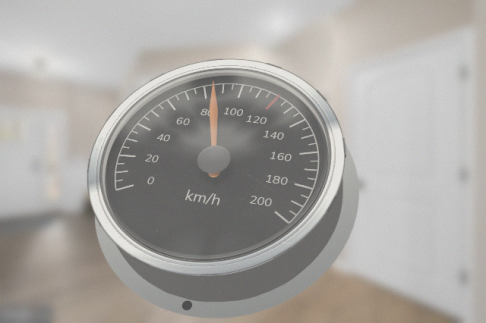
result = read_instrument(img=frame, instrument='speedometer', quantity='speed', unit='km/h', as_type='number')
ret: 85 km/h
